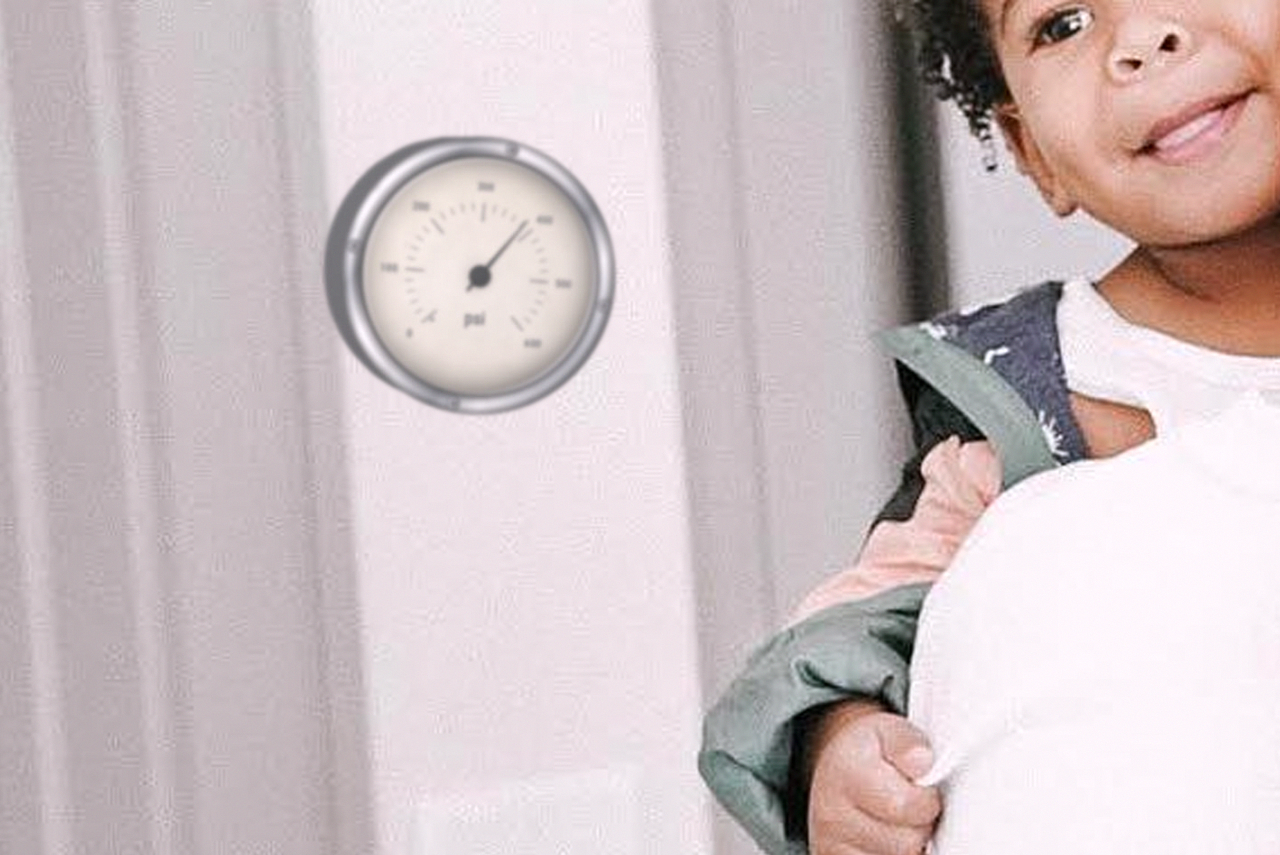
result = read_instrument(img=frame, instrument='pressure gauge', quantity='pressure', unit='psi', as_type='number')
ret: 380 psi
